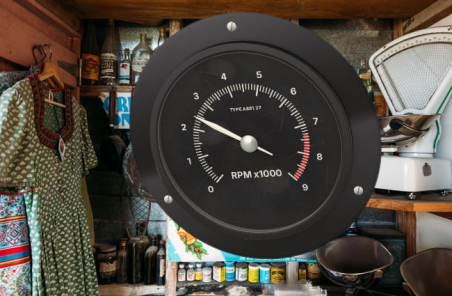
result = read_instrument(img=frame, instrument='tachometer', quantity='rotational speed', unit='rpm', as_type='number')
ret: 2500 rpm
